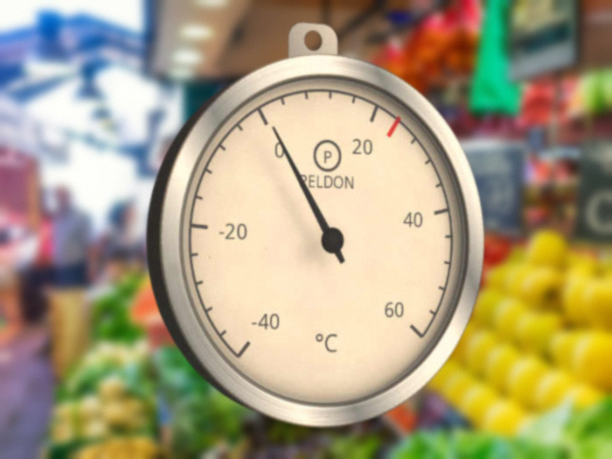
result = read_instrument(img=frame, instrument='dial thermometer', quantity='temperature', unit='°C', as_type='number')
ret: 0 °C
